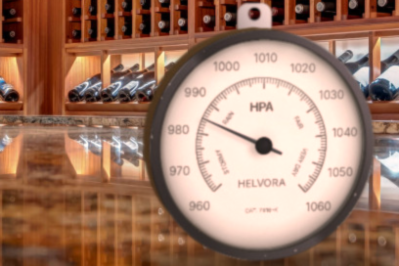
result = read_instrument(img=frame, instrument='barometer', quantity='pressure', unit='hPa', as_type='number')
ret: 985 hPa
